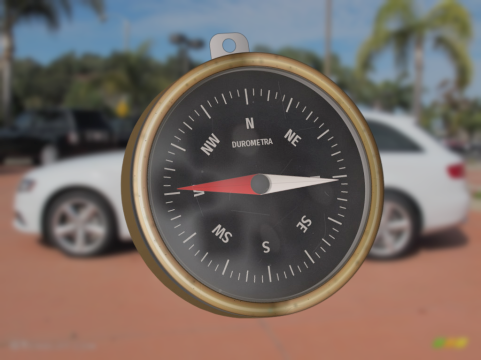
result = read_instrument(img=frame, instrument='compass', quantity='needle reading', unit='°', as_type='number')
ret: 272.5 °
